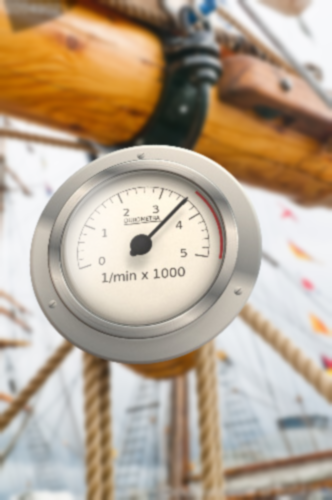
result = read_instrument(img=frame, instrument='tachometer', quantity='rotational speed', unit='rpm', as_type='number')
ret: 3600 rpm
